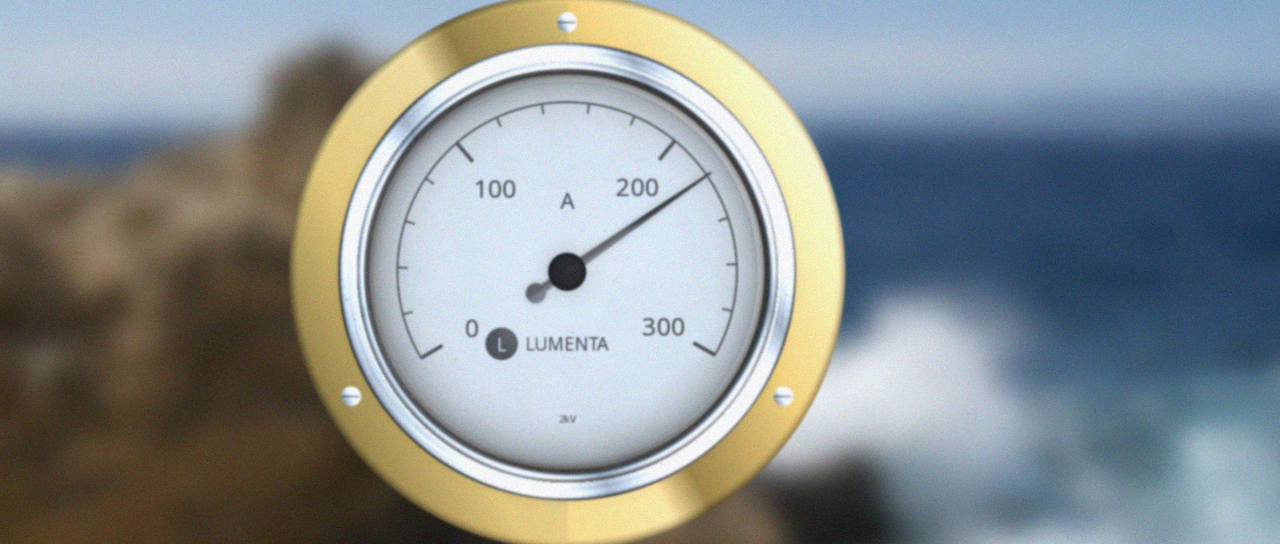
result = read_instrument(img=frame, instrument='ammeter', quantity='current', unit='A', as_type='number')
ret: 220 A
